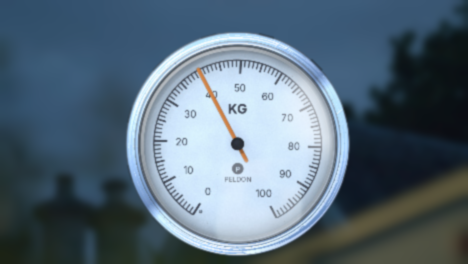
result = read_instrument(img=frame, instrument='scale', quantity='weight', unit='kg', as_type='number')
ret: 40 kg
